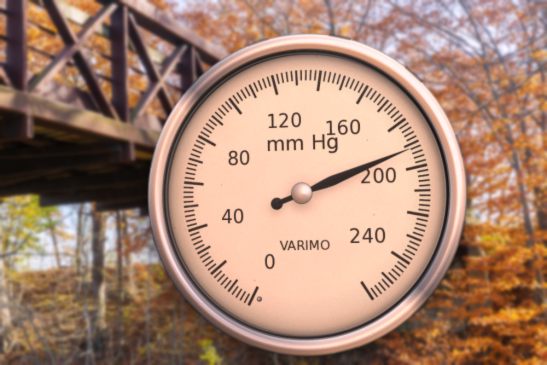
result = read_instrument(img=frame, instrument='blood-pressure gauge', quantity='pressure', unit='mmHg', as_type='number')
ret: 192 mmHg
